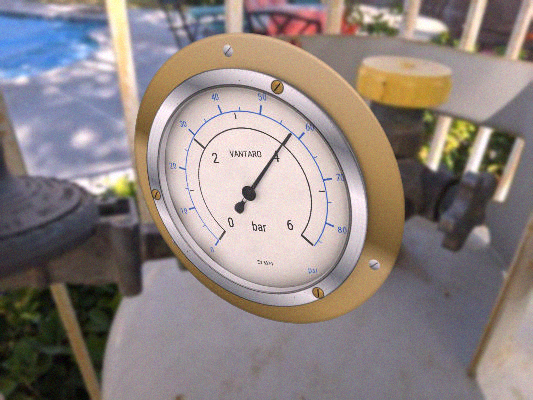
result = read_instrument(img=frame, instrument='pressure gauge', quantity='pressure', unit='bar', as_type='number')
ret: 4 bar
